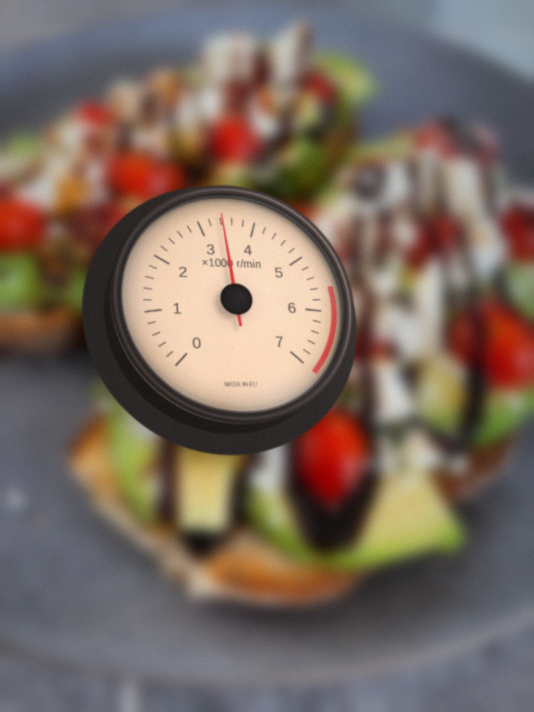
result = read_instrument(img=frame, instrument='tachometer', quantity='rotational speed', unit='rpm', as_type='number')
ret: 3400 rpm
